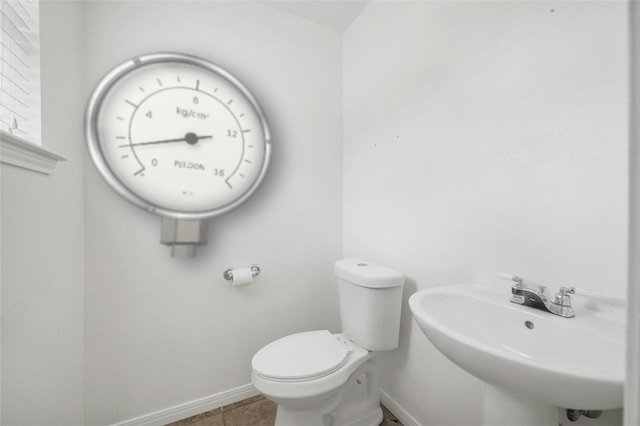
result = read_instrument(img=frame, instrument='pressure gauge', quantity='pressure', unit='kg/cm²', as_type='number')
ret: 1.5 kg/cm²
